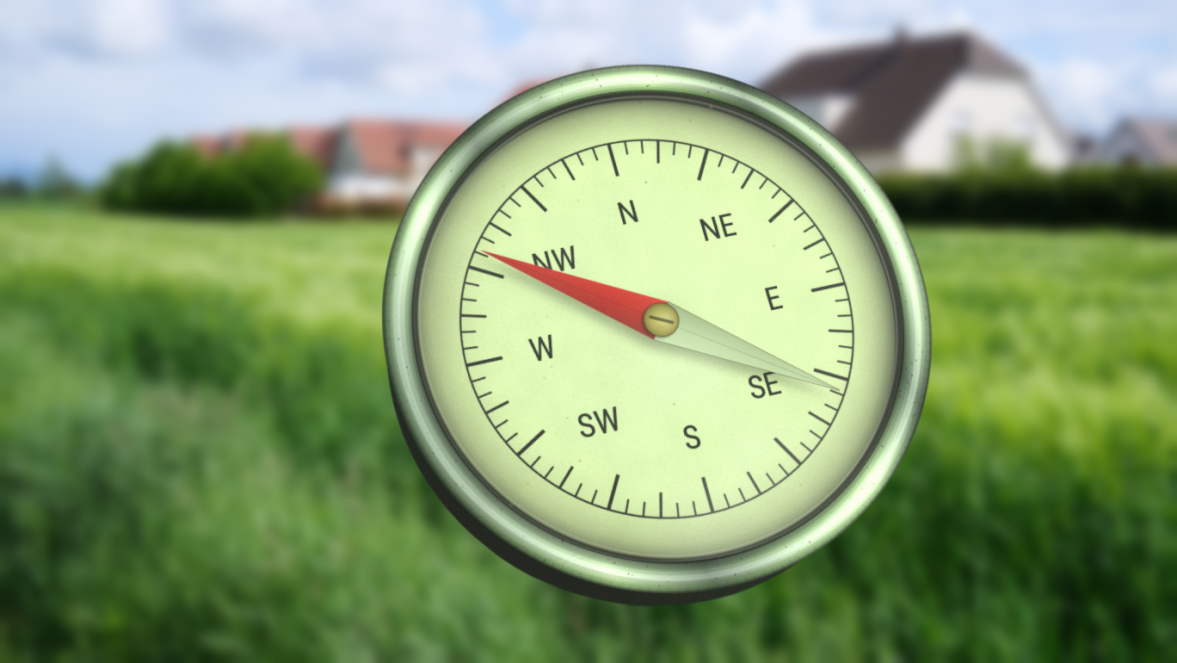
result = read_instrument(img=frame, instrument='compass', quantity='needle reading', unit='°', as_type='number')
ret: 305 °
